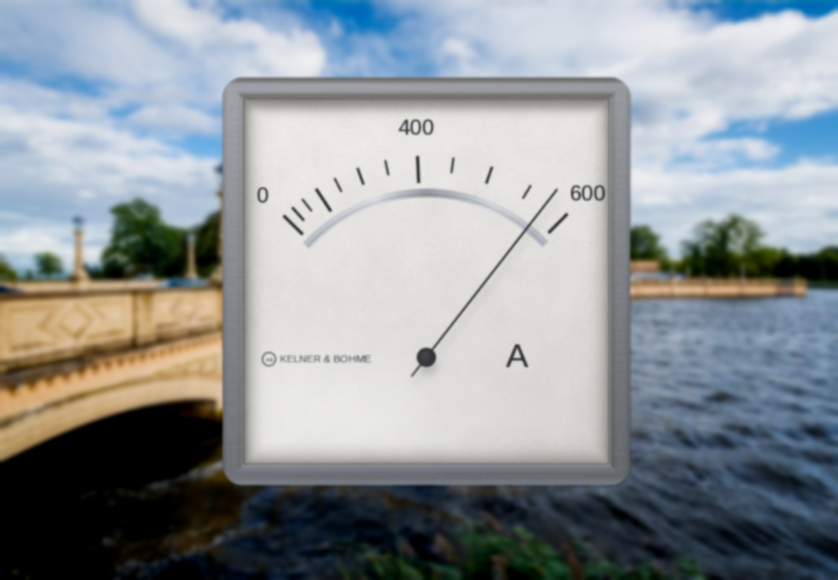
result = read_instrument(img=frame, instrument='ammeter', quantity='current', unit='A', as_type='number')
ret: 575 A
